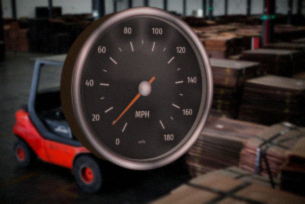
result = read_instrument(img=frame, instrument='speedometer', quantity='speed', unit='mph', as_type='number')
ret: 10 mph
